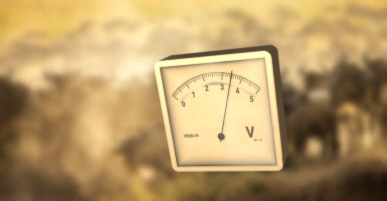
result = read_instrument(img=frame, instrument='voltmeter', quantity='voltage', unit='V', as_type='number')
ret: 3.5 V
